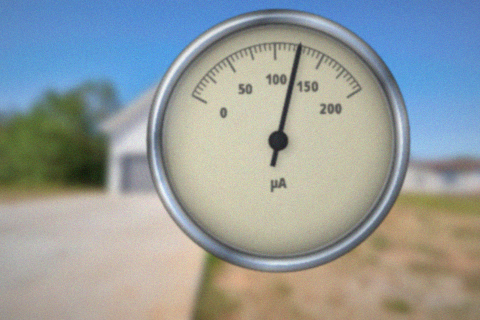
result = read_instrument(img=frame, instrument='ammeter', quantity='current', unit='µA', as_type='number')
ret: 125 µA
